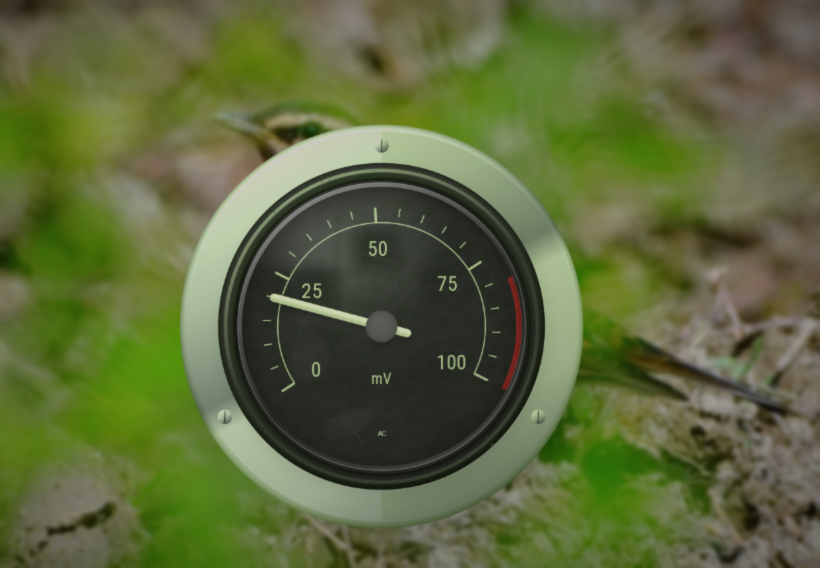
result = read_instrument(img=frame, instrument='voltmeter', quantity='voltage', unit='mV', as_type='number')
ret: 20 mV
